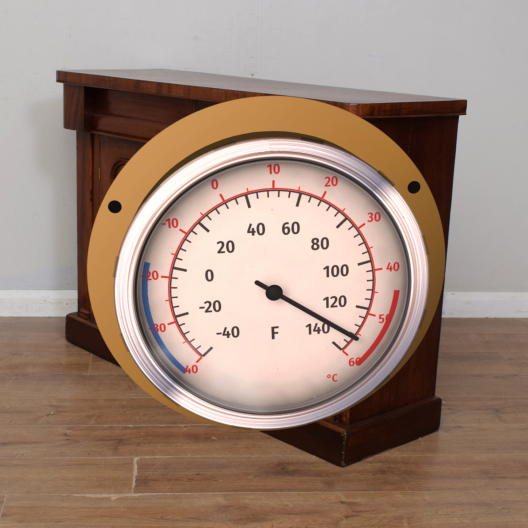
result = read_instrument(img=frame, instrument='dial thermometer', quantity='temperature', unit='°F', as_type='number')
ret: 132 °F
